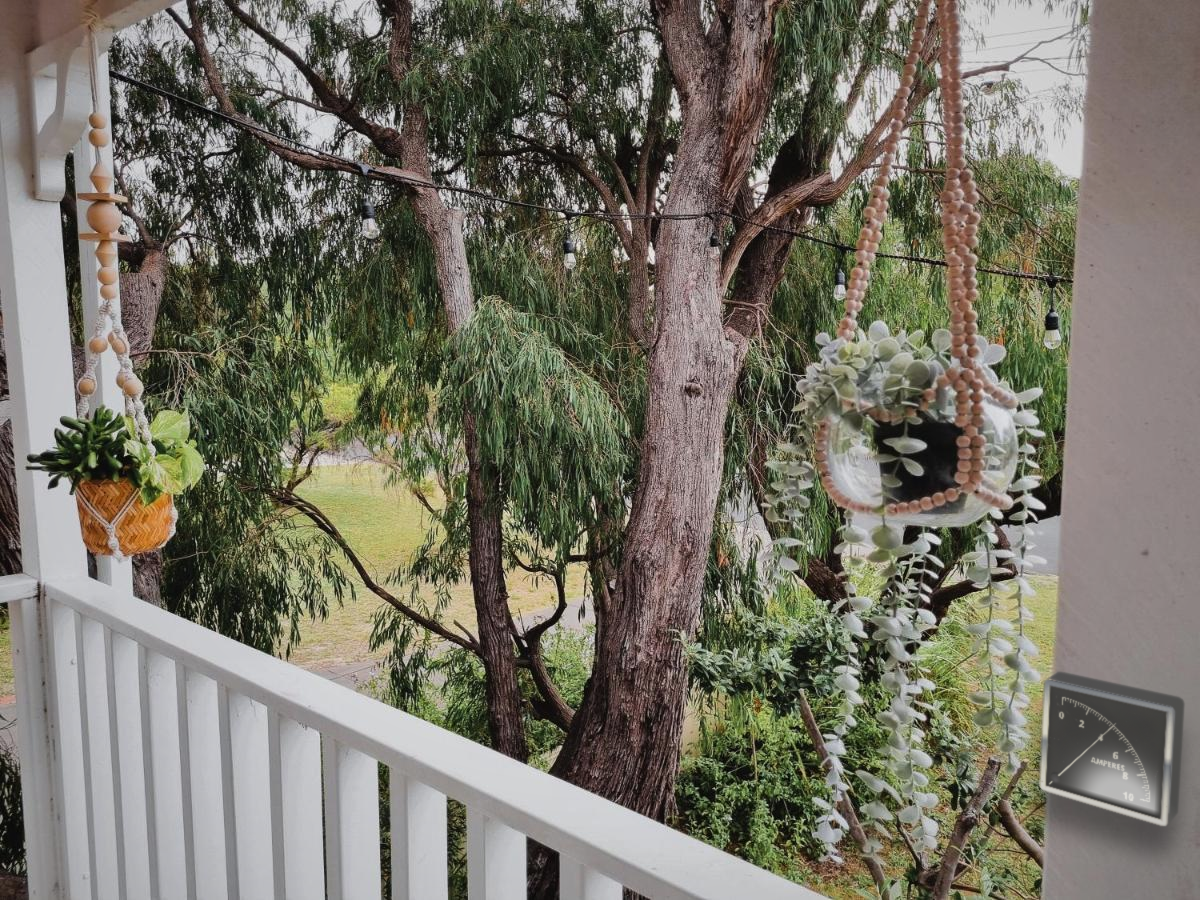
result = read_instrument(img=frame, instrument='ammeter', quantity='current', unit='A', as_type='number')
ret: 4 A
